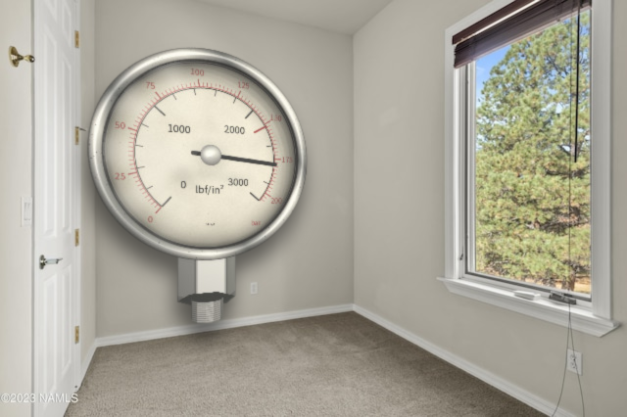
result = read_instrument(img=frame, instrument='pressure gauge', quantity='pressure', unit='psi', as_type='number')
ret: 2600 psi
